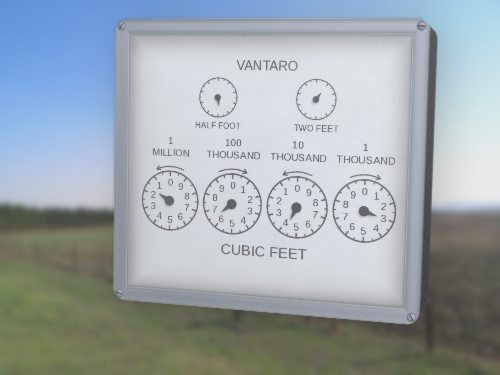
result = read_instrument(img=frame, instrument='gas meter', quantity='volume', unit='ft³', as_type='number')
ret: 164300 ft³
